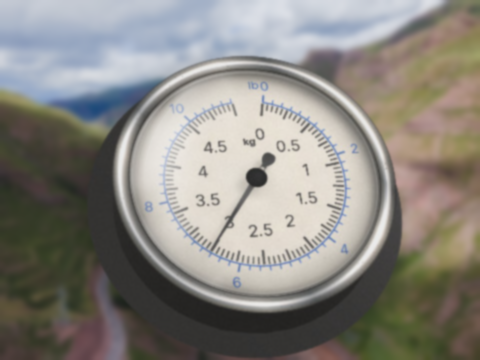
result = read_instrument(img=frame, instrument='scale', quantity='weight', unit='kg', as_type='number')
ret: 3 kg
